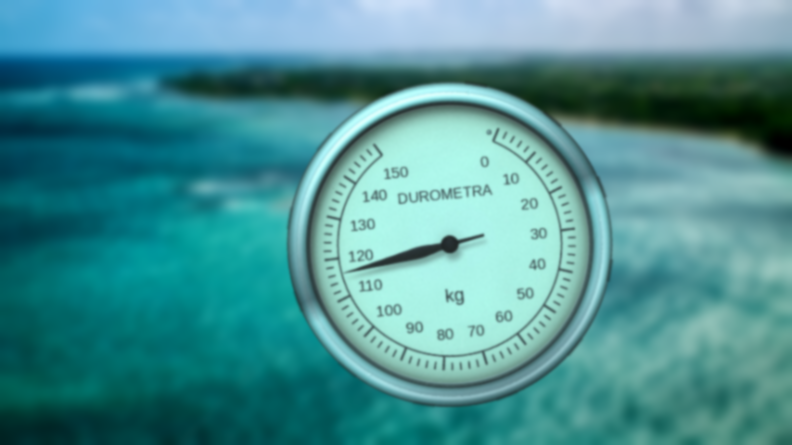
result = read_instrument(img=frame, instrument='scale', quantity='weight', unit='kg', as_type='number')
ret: 116 kg
